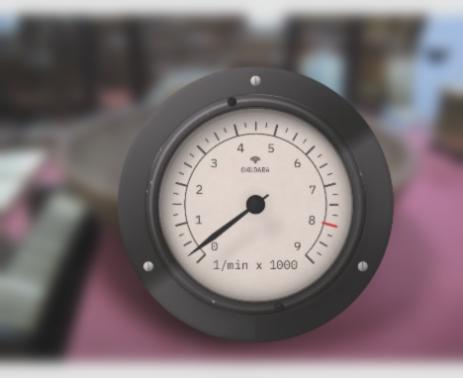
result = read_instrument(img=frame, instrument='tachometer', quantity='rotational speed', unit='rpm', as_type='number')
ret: 250 rpm
